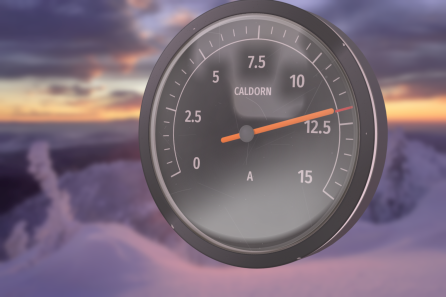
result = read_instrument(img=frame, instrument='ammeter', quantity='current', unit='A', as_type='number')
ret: 12 A
